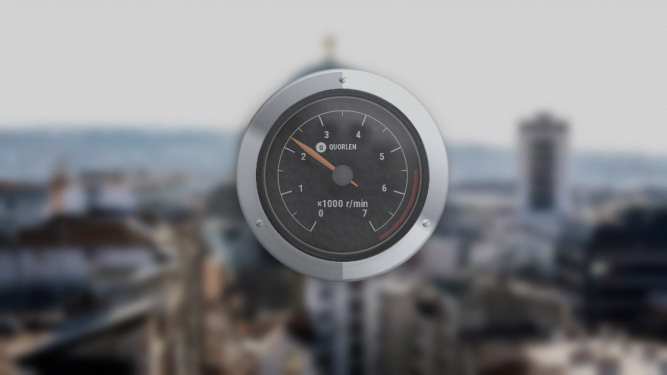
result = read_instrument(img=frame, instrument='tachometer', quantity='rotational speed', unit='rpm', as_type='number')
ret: 2250 rpm
